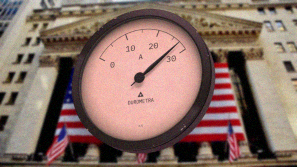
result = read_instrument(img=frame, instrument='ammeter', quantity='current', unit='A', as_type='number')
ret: 27.5 A
